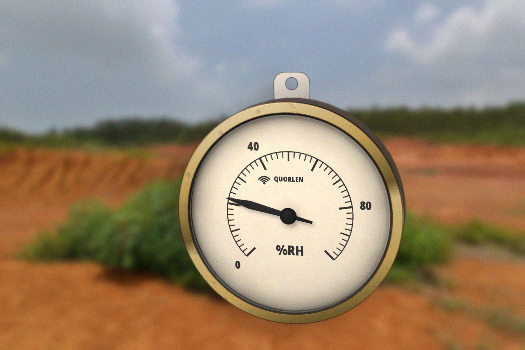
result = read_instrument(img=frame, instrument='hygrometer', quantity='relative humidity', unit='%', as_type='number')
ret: 22 %
